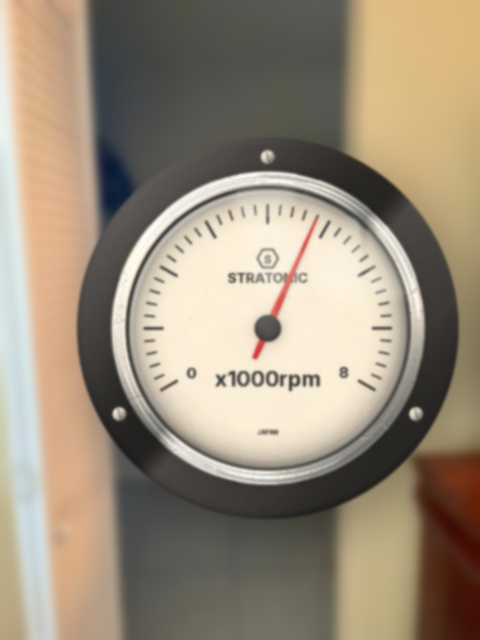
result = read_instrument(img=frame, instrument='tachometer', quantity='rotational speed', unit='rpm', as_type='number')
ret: 4800 rpm
